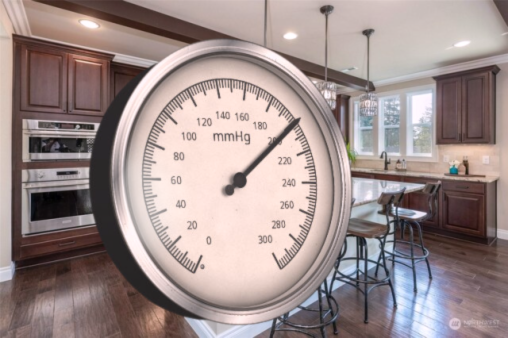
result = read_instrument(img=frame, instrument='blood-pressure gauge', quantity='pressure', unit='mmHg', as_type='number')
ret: 200 mmHg
